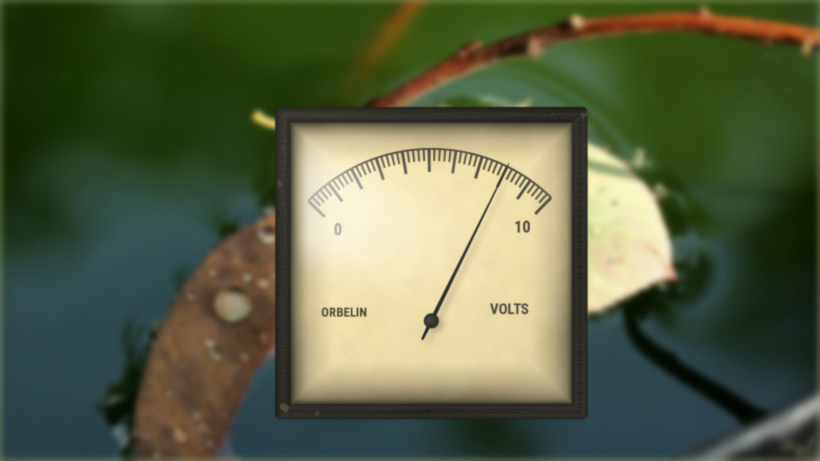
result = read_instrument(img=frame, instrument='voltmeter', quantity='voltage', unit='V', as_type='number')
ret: 8 V
